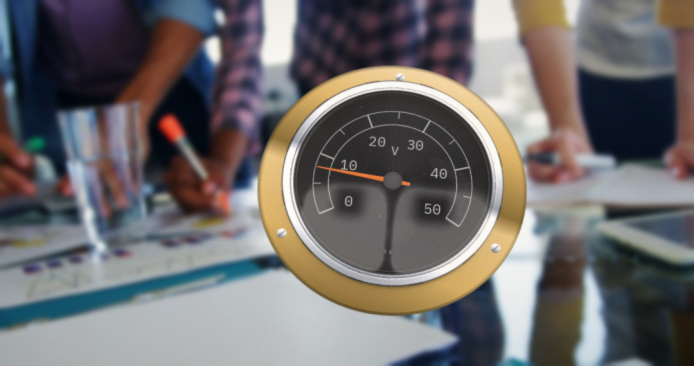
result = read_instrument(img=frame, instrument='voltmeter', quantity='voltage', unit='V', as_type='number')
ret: 7.5 V
